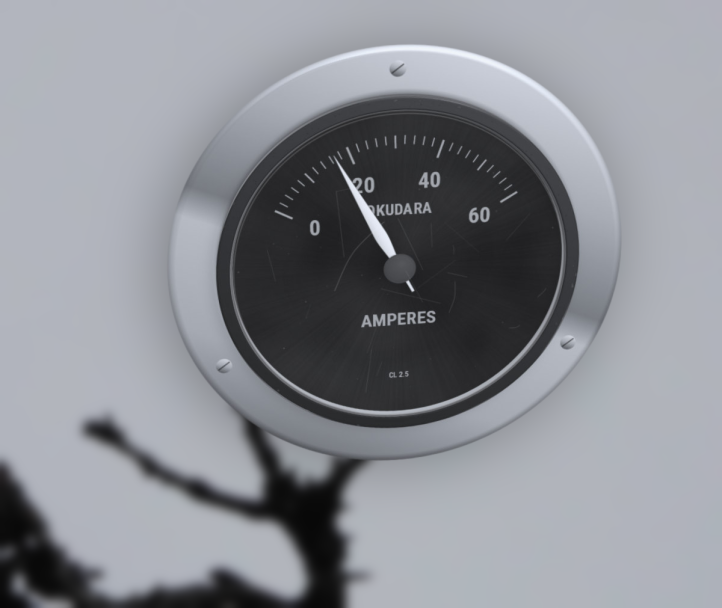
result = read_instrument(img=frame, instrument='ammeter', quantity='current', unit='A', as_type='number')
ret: 17 A
